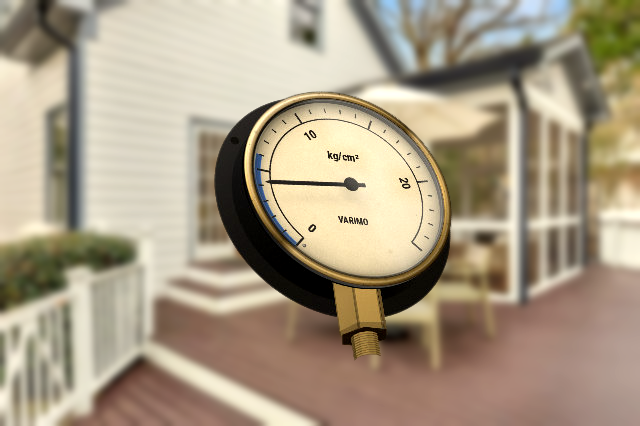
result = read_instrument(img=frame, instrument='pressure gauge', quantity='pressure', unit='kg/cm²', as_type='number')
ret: 4 kg/cm²
